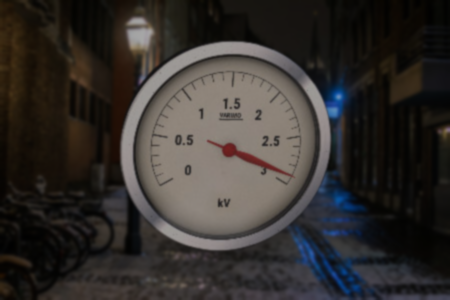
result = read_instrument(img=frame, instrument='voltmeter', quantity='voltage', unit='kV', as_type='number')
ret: 2.9 kV
